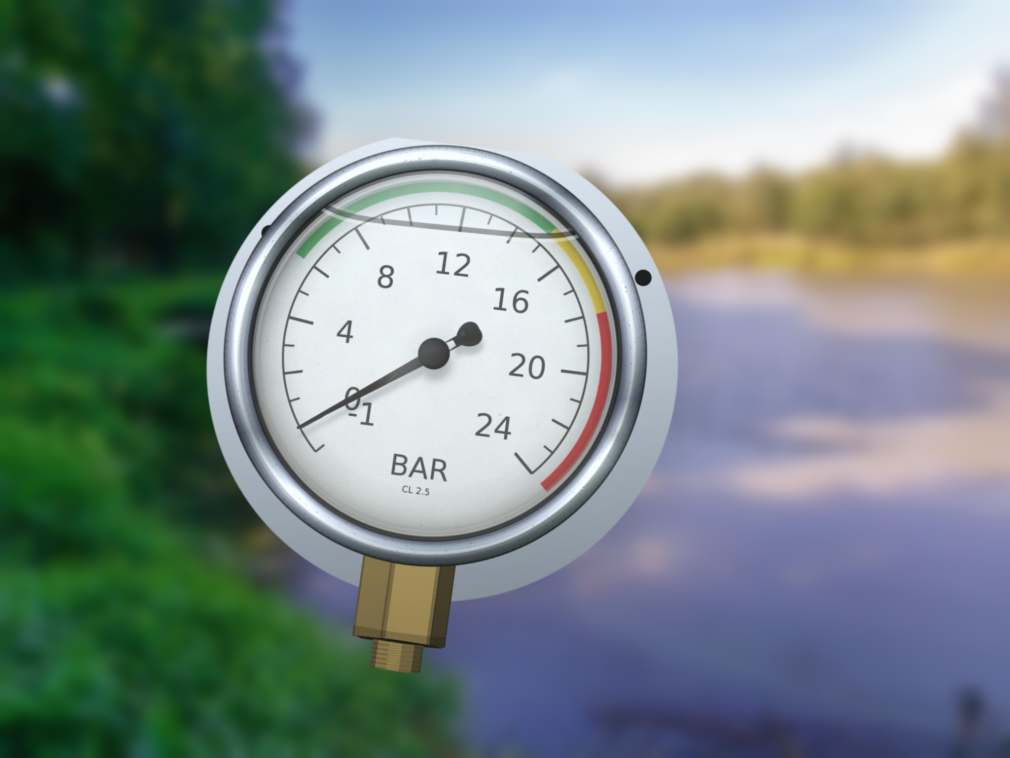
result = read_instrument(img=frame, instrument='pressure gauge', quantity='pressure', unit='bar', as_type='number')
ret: 0 bar
